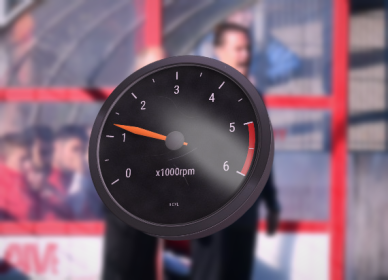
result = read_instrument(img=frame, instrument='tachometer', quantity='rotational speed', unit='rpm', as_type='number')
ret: 1250 rpm
